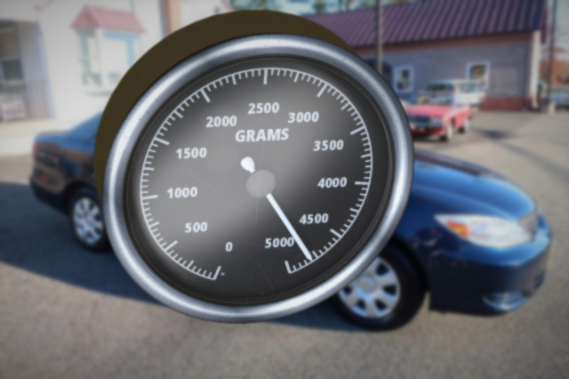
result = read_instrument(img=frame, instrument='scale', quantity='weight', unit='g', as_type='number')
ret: 4800 g
